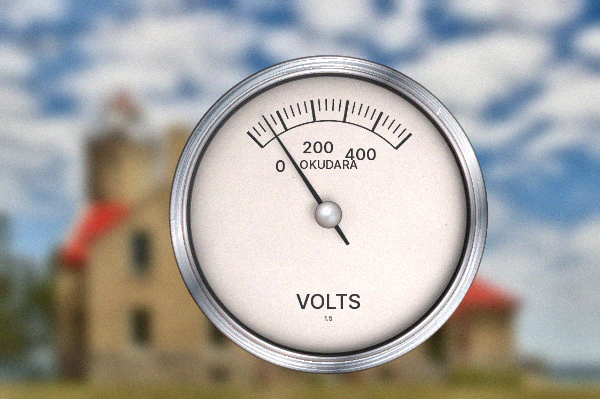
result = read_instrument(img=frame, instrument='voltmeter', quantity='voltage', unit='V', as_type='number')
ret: 60 V
